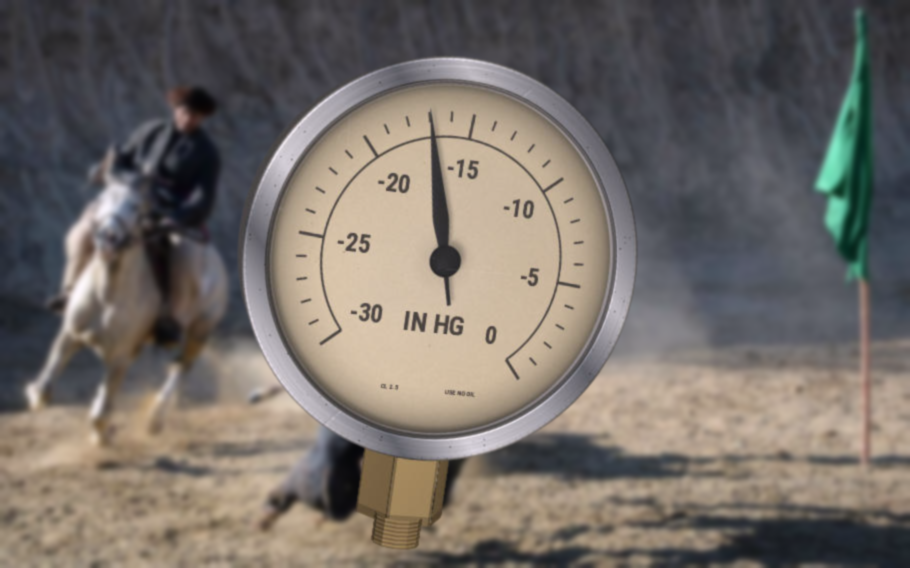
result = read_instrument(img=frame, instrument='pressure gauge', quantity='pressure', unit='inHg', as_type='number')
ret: -17 inHg
